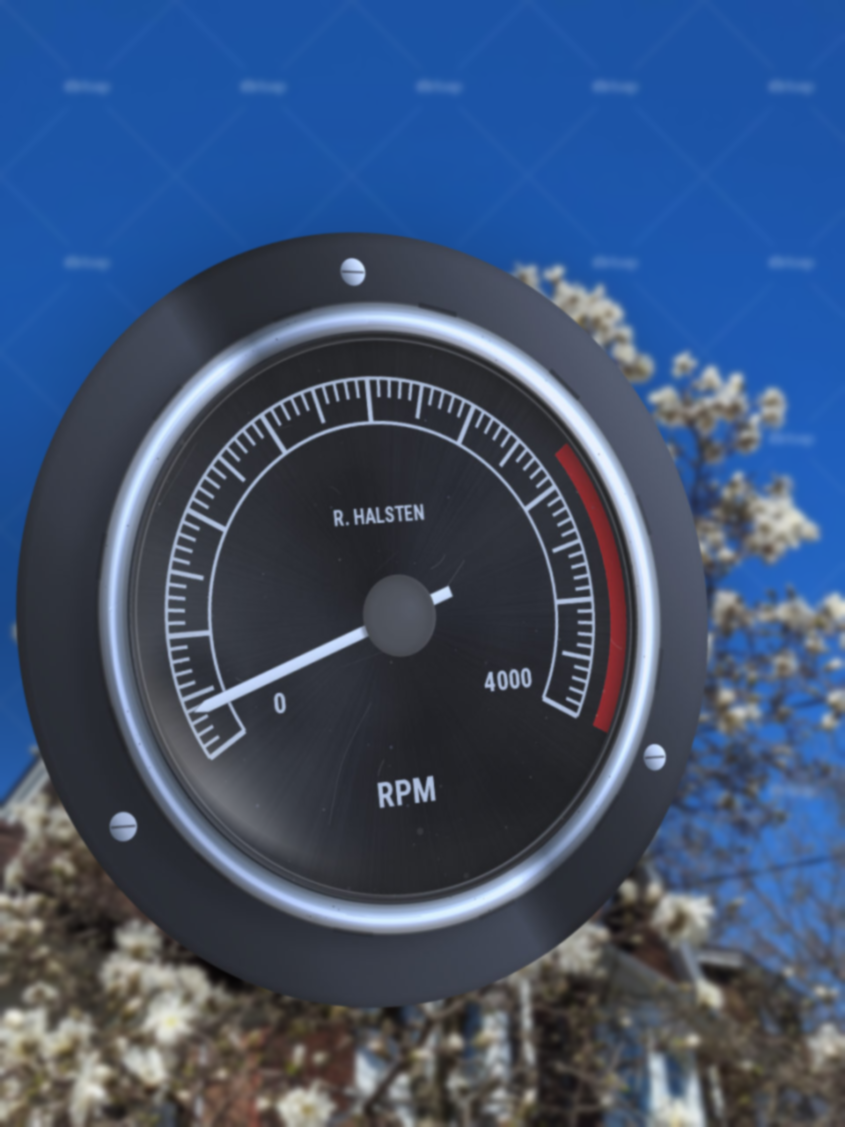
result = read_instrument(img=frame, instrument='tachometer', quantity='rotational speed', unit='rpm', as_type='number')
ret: 200 rpm
